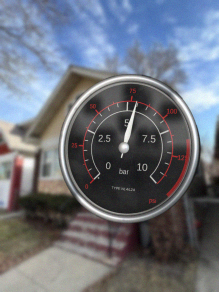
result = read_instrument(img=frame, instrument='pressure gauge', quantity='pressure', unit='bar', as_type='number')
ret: 5.5 bar
